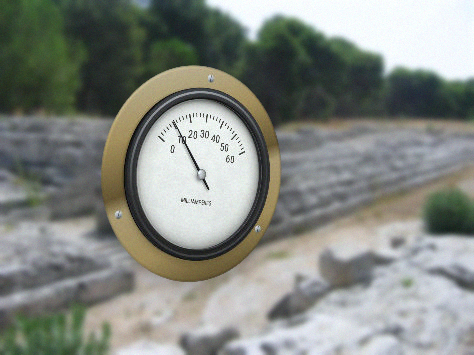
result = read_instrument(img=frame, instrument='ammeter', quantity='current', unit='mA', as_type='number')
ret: 10 mA
